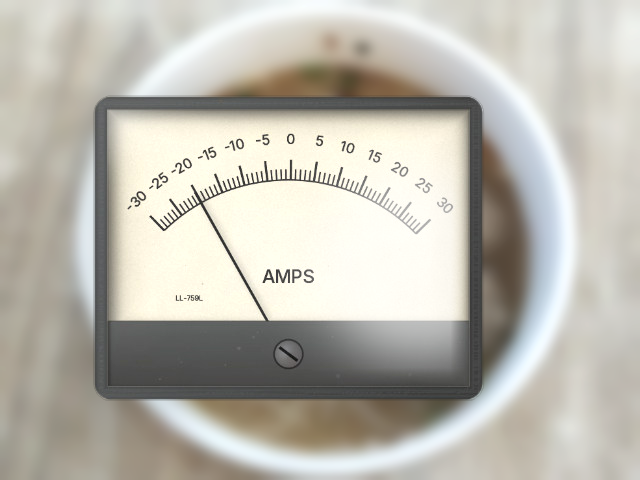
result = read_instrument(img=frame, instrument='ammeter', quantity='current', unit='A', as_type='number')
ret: -20 A
